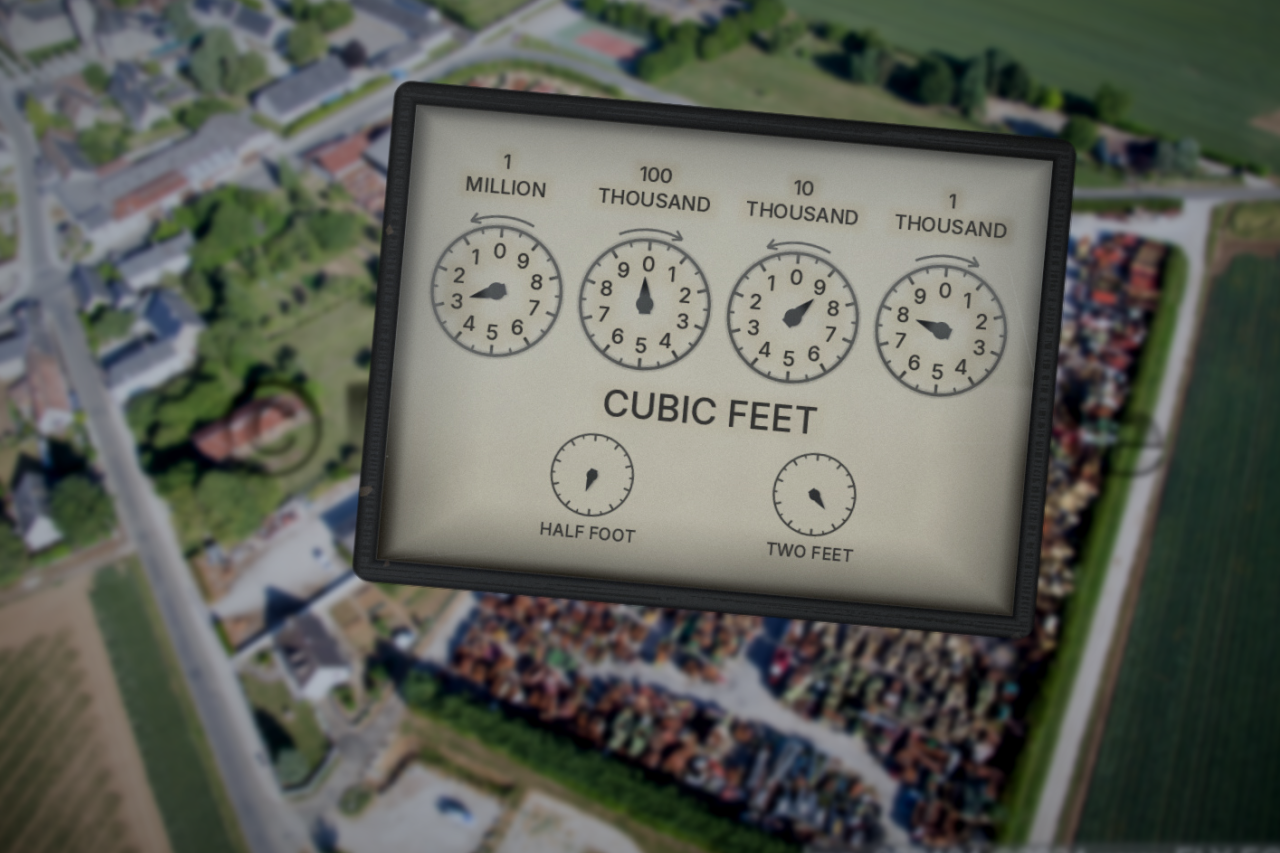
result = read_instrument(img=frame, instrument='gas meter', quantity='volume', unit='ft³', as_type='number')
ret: 298800 ft³
